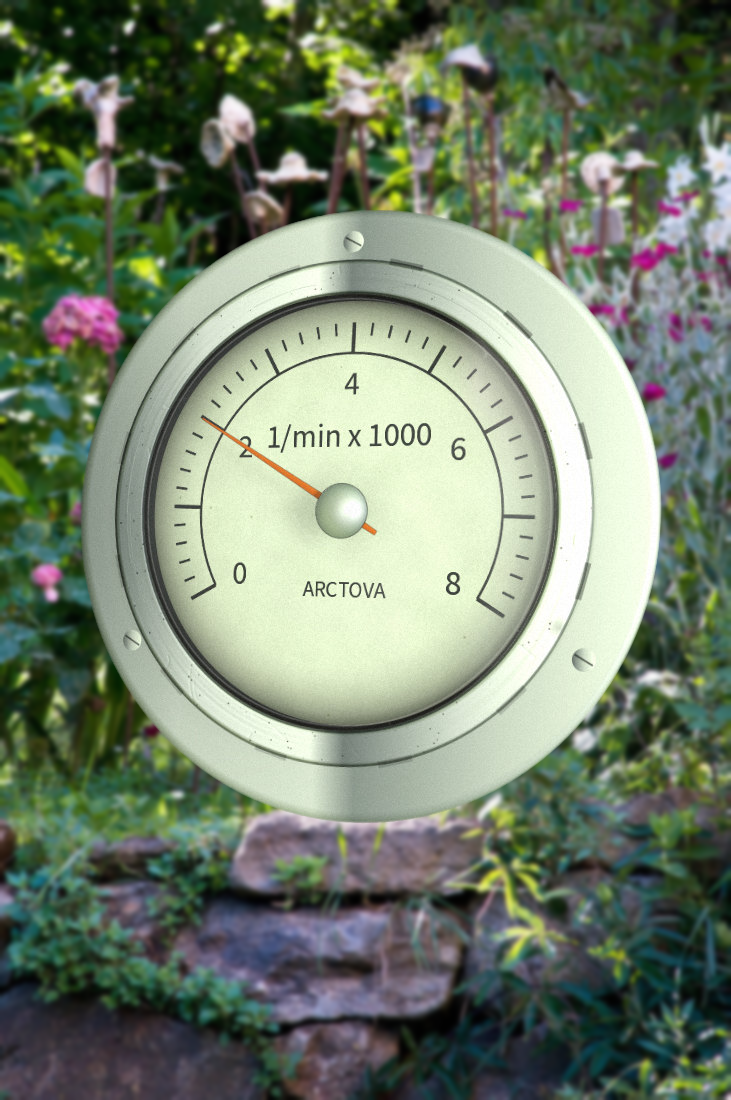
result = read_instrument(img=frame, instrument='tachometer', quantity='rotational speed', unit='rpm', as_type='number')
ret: 2000 rpm
